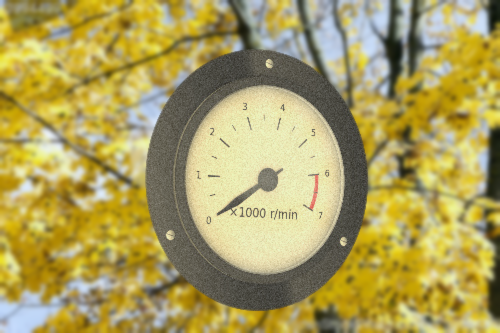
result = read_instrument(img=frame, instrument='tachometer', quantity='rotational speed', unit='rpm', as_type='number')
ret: 0 rpm
